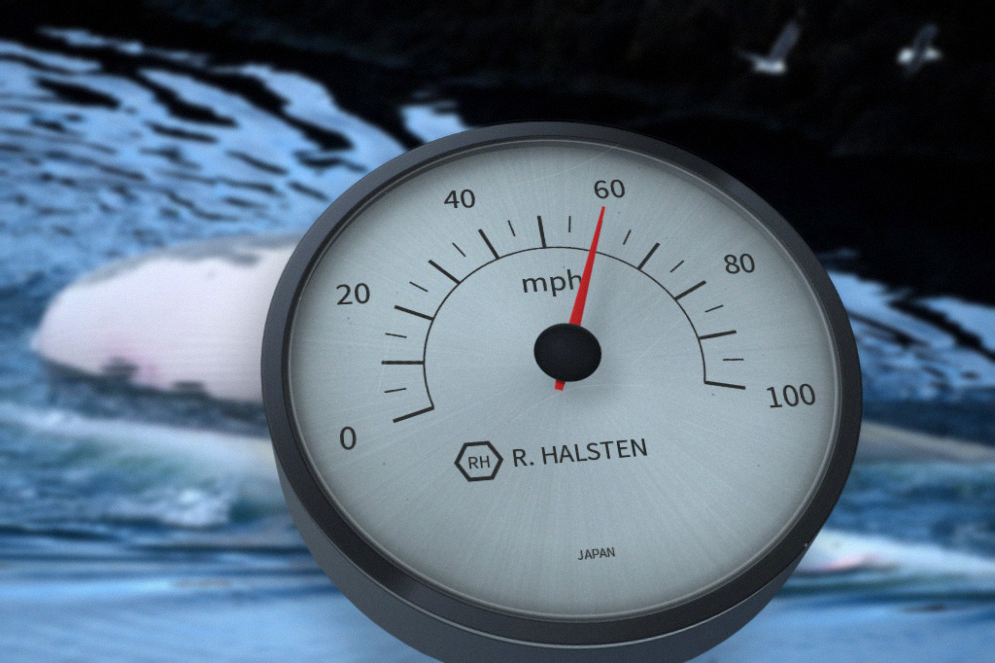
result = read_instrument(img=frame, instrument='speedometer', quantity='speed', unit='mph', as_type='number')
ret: 60 mph
